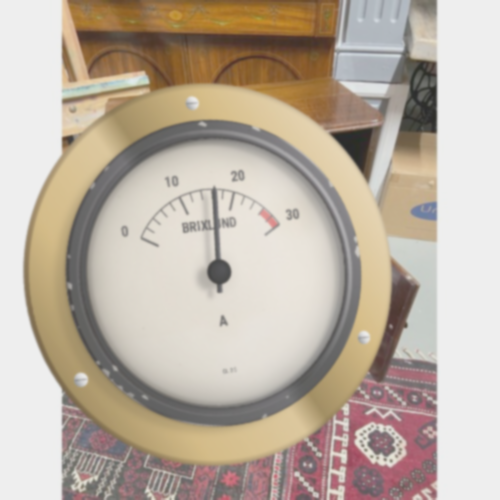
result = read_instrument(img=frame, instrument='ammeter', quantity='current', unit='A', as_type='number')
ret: 16 A
